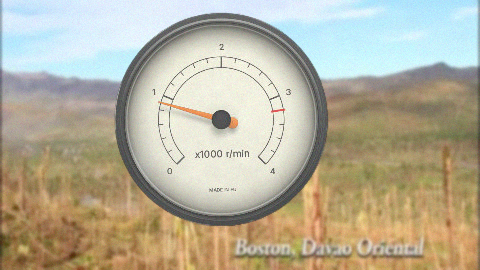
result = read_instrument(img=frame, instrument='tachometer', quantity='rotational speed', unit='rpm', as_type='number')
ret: 900 rpm
